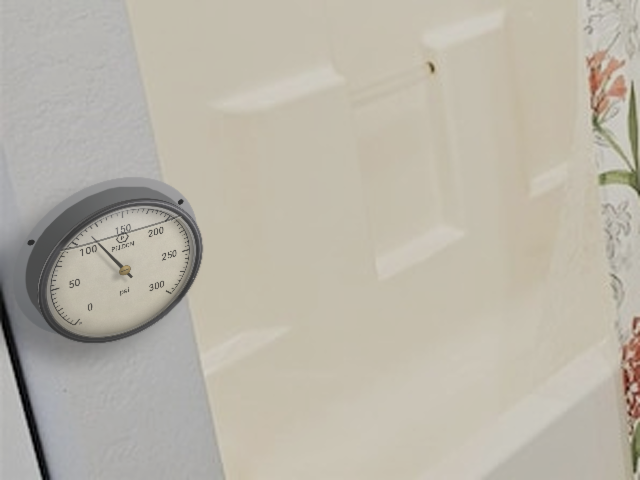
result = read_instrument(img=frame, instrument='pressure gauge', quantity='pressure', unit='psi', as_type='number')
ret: 115 psi
